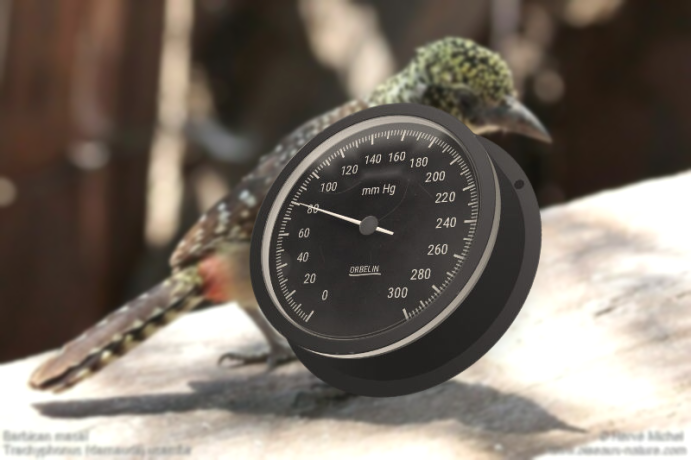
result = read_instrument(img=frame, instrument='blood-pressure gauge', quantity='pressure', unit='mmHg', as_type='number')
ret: 80 mmHg
